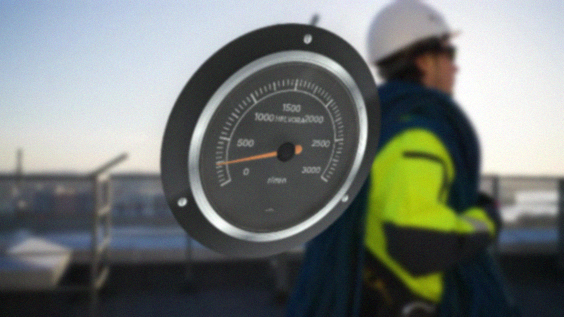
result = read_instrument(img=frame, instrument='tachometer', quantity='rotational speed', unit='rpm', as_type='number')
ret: 250 rpm
